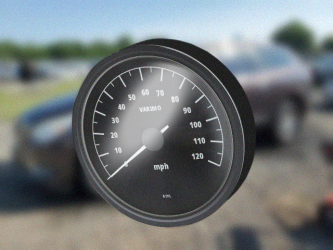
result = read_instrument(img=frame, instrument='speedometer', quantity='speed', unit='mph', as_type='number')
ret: 0 mph
